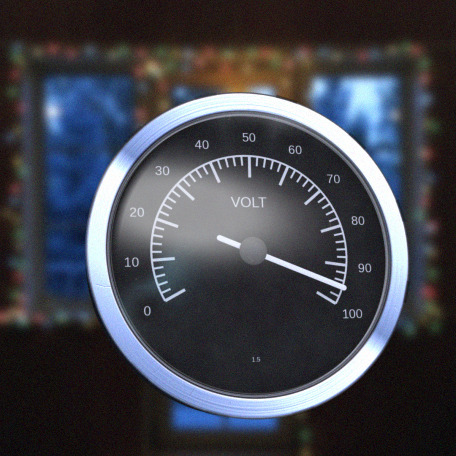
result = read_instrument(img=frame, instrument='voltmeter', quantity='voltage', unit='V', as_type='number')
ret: 96 V
